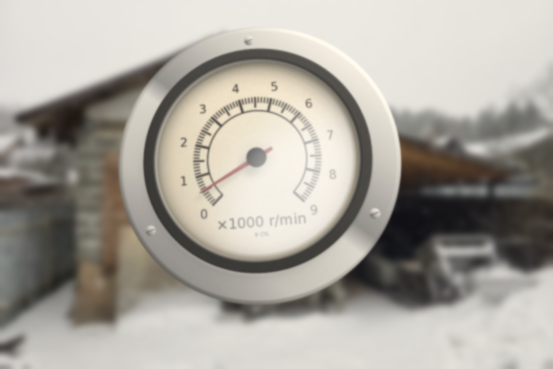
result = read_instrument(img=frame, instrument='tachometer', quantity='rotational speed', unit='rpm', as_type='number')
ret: 500 rpm
